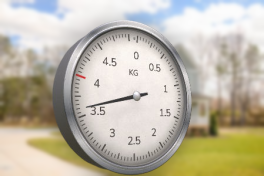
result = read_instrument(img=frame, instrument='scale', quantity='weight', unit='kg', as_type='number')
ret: 3.6 kg
